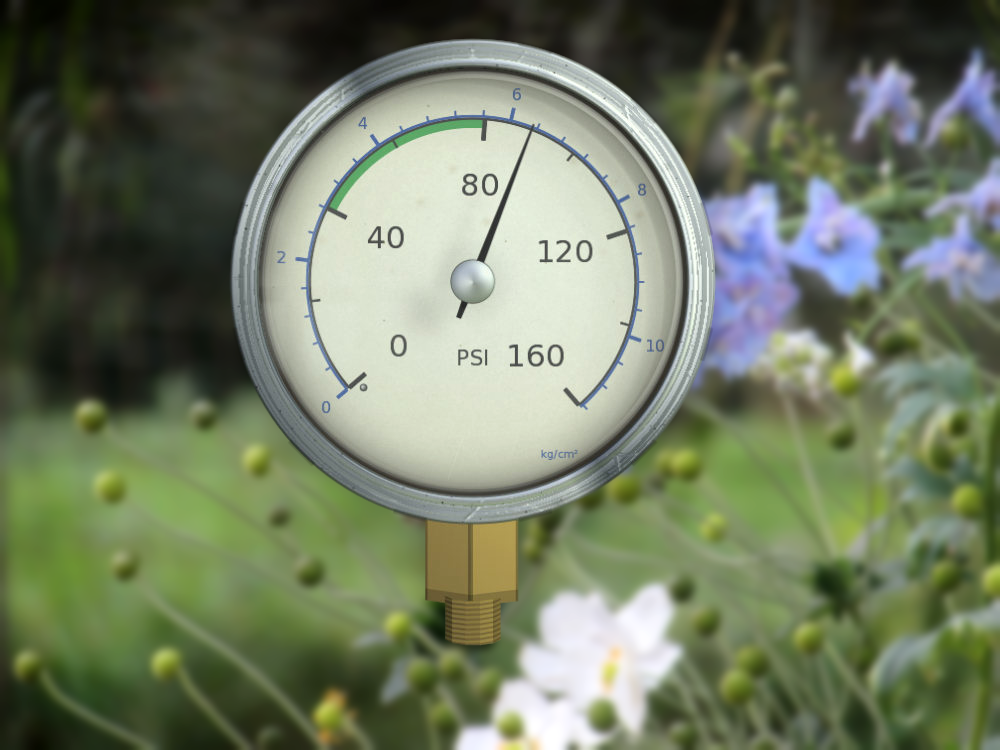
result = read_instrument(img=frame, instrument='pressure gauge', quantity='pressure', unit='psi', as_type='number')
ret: 90 psi
